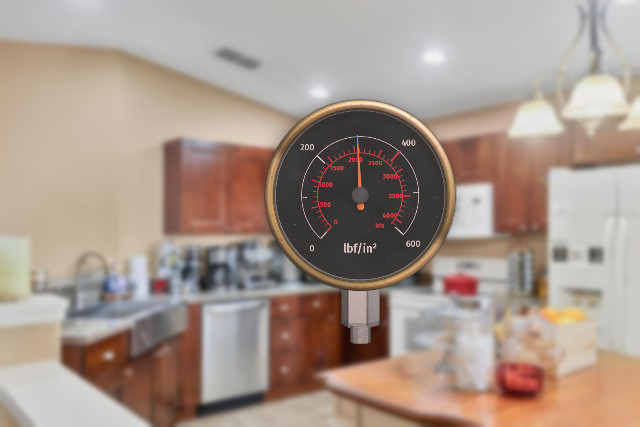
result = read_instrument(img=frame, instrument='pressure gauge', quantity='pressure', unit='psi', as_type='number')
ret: 300 psi
